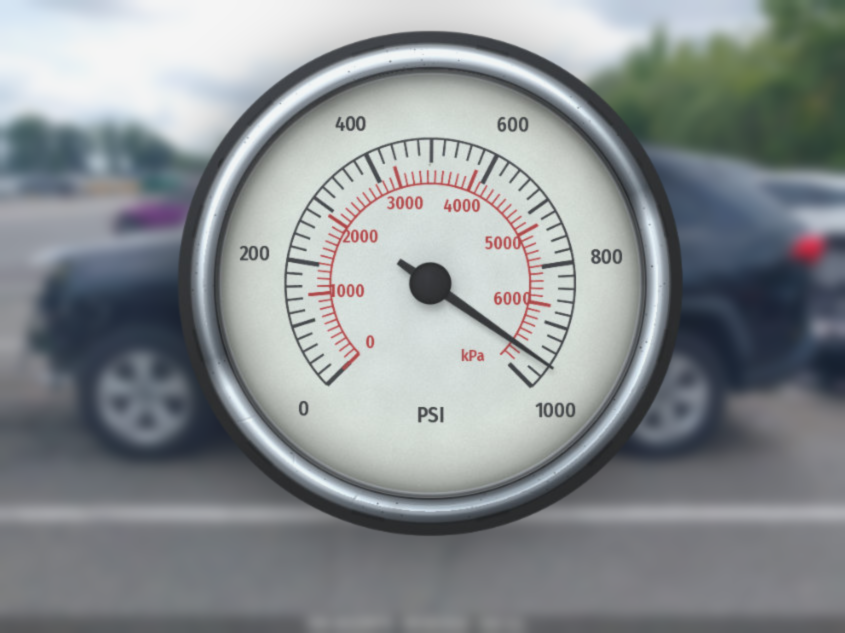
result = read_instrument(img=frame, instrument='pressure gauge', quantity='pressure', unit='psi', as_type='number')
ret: 960 psi
